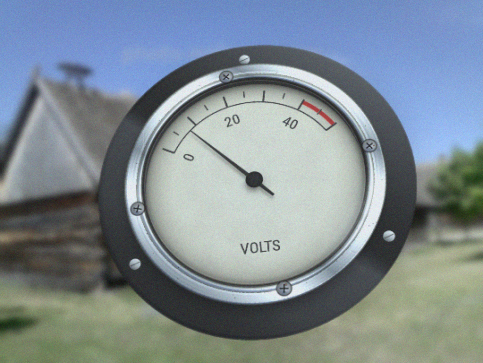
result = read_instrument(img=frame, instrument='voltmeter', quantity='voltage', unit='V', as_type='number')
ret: 7.5 V
